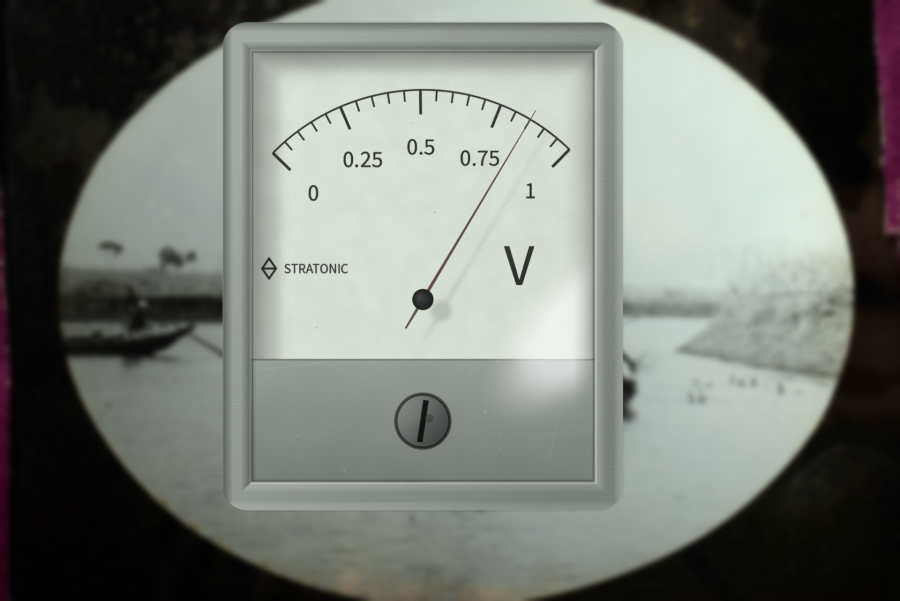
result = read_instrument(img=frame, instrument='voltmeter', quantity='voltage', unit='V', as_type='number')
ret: 0.85 V
